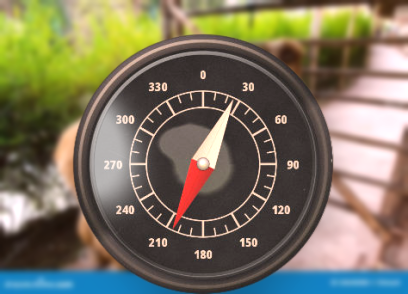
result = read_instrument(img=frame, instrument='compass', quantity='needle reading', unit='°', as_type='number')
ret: 205 °
